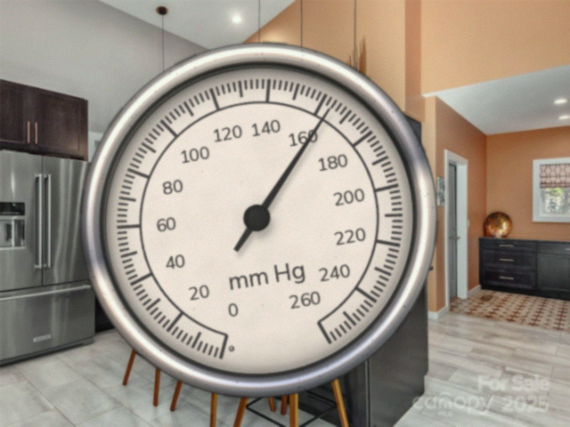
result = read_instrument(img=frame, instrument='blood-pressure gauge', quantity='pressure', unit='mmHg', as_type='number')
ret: 164 mmHg
